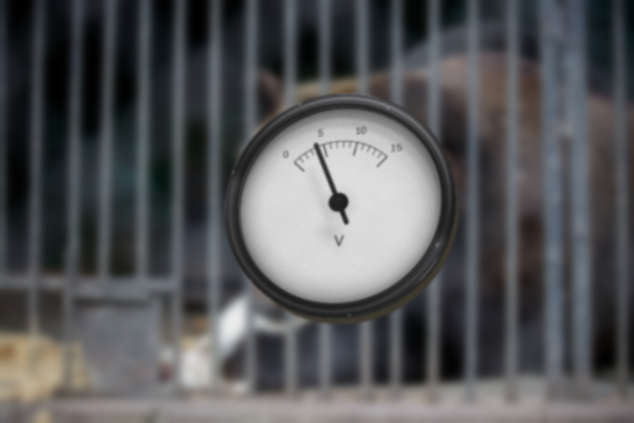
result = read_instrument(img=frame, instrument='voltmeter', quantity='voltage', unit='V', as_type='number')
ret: 4 V
